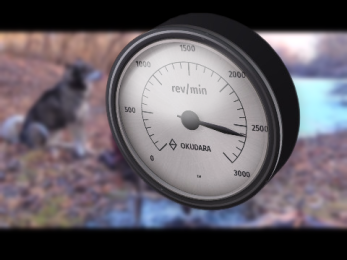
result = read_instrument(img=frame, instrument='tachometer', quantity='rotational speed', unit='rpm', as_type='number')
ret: 2600 rpm
